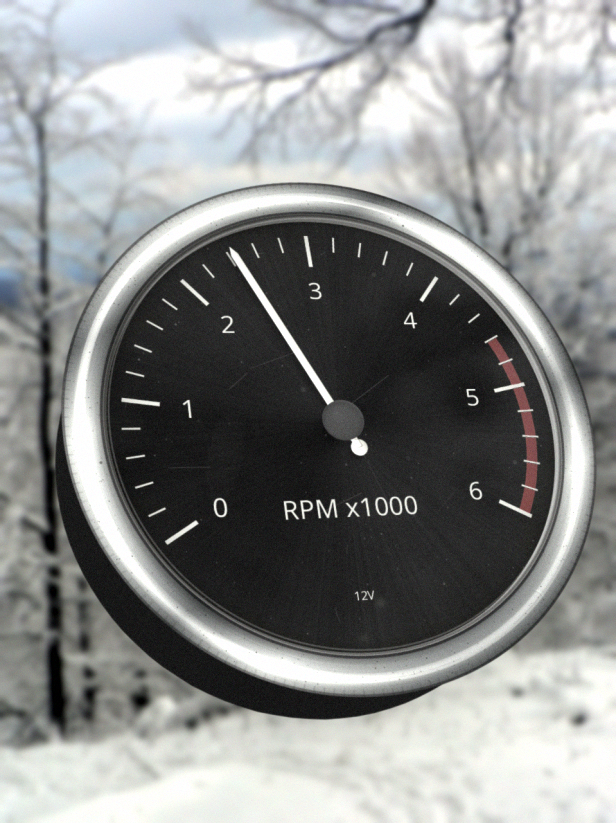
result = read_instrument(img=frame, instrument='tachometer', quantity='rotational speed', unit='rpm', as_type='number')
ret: 2400 rpm
